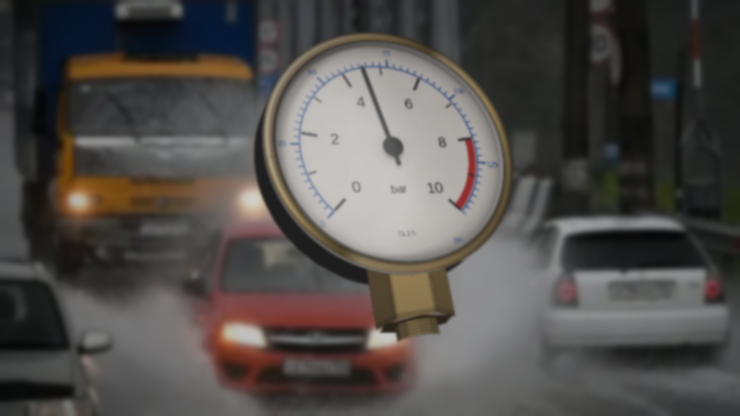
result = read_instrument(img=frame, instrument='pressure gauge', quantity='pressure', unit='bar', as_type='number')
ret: 4.5 bar
